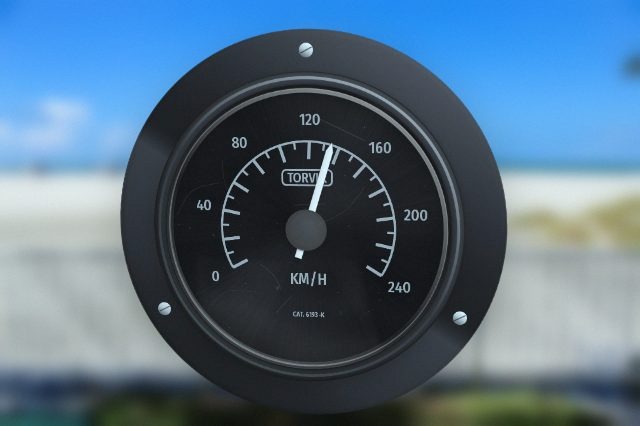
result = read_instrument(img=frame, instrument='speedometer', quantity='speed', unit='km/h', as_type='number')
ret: 135 km/h
